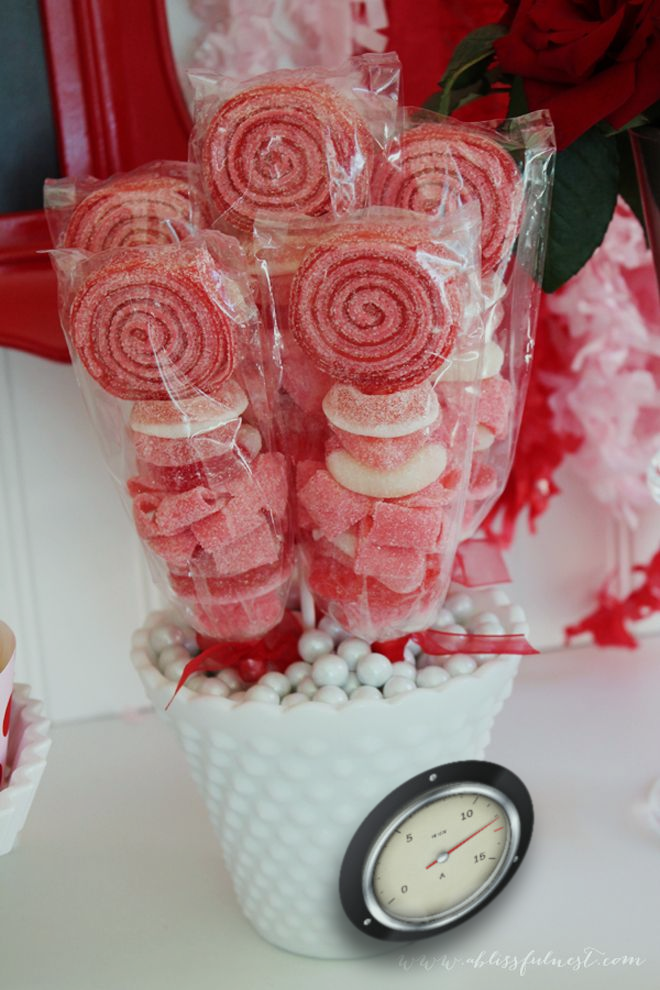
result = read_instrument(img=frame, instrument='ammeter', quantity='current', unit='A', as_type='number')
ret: 12 A
